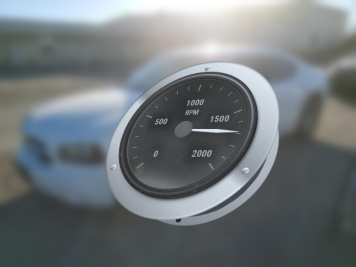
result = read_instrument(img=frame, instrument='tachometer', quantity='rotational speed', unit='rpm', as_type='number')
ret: 1700 rpm
